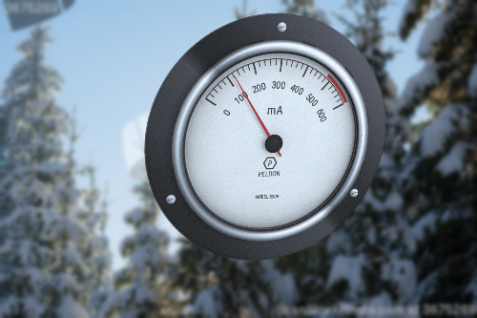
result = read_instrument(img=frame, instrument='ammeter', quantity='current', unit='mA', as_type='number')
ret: 120 mA
